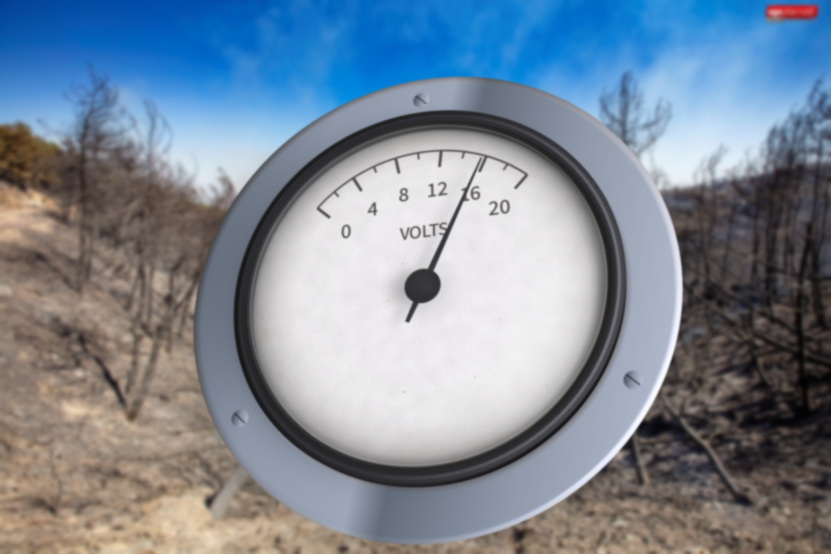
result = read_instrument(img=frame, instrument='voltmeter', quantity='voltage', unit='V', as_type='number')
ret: 16 V
